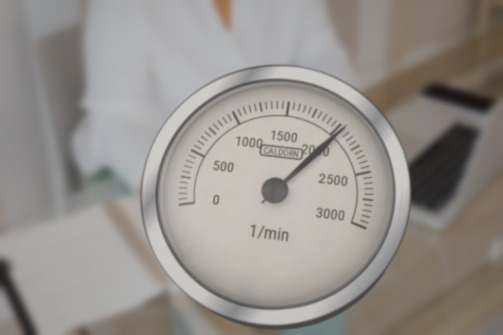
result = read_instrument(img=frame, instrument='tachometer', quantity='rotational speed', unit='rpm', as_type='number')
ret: 2050 rpm
